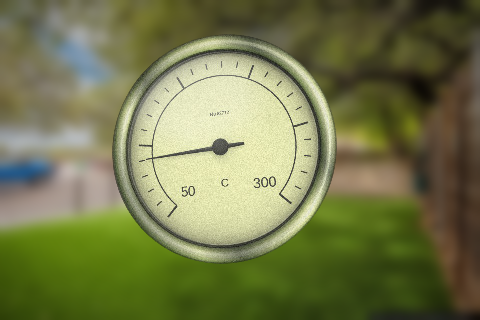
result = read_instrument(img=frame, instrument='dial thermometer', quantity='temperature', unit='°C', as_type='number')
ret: 90 °C
